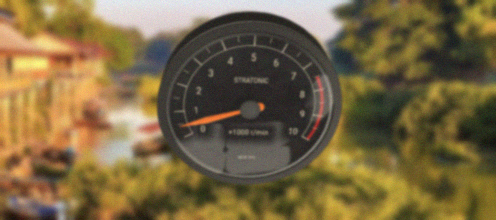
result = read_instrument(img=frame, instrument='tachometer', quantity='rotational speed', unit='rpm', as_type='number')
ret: 500 rpm
